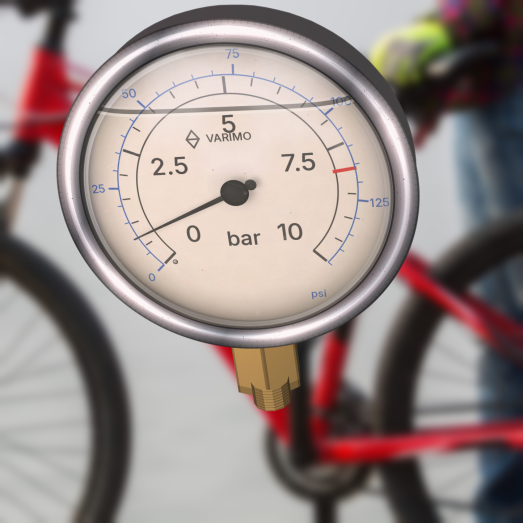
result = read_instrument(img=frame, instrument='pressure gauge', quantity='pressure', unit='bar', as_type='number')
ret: 0.75 bar
